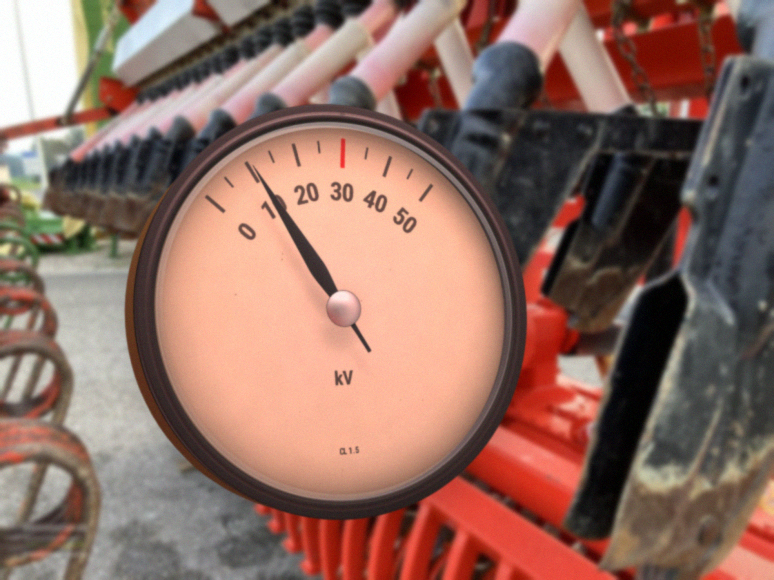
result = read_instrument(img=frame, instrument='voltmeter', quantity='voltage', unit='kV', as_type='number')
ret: 10 kV
